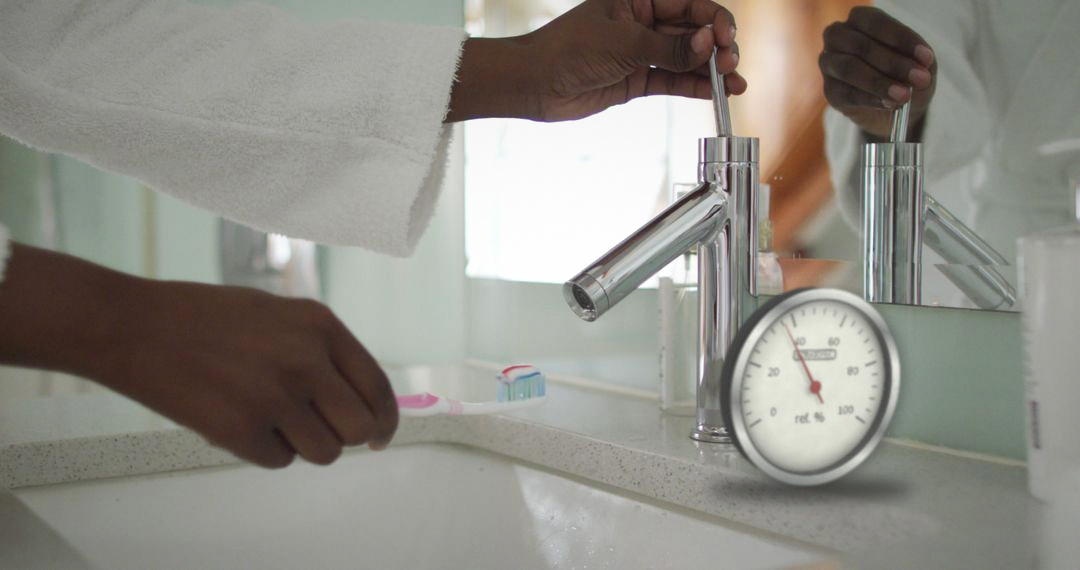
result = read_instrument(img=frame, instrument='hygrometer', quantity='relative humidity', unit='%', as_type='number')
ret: 36 %
